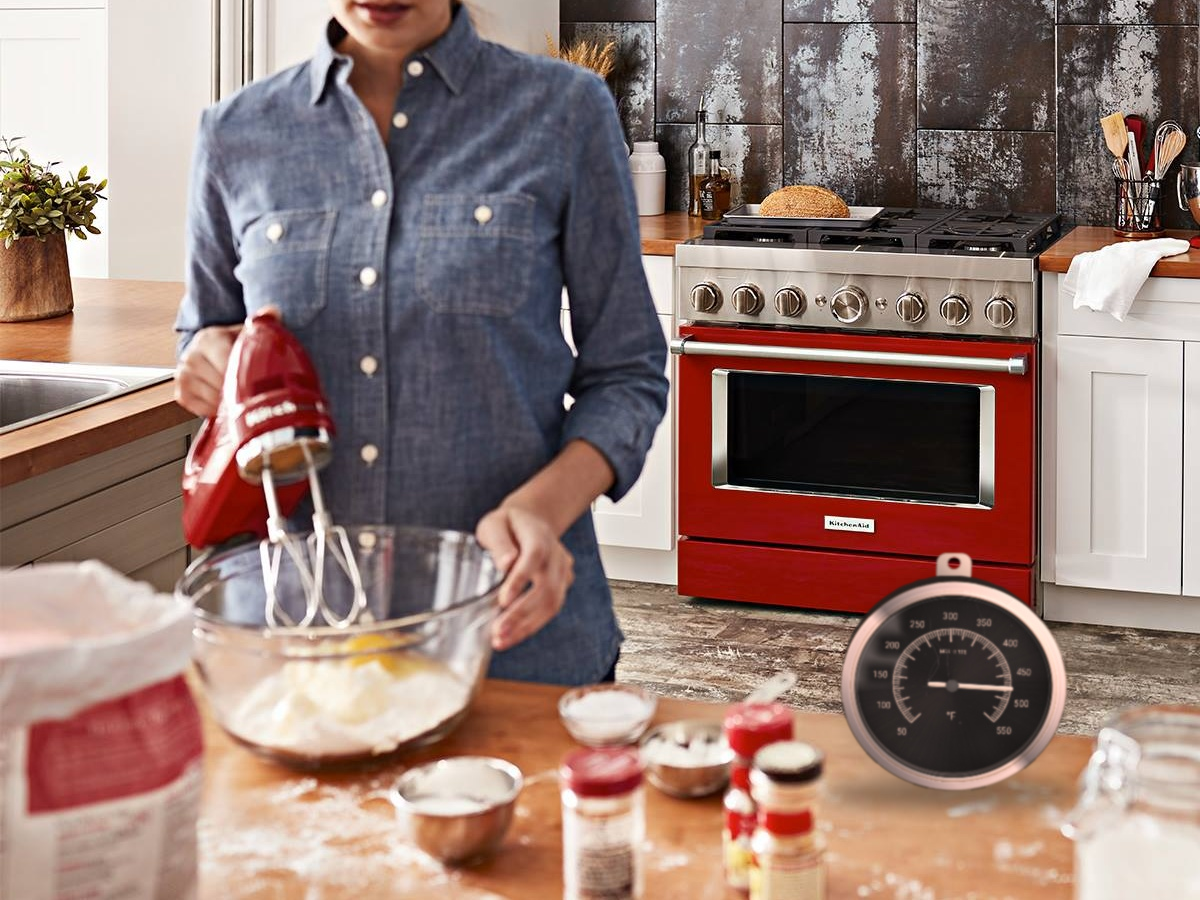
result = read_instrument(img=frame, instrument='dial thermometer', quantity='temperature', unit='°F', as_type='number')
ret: 475 °F
